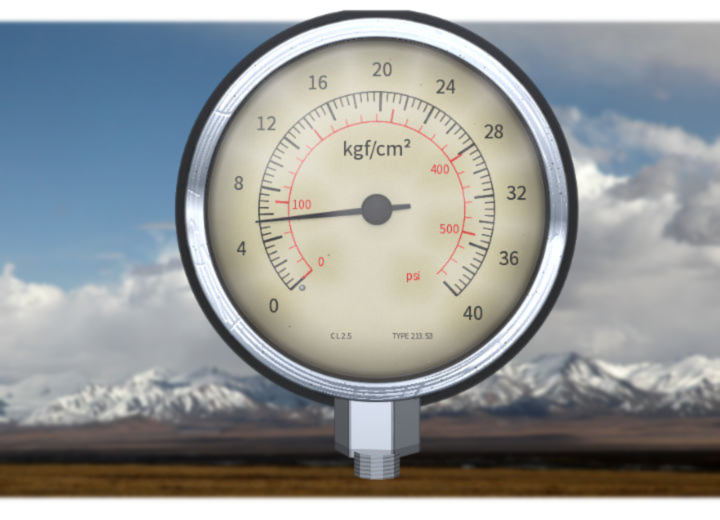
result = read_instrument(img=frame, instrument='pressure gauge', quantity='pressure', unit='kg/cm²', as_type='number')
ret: 5.5 kg/cm²
